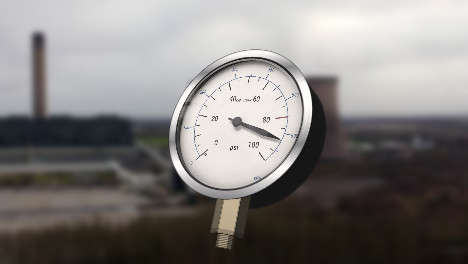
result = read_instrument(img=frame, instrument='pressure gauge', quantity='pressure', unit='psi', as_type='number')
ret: 90 psi
